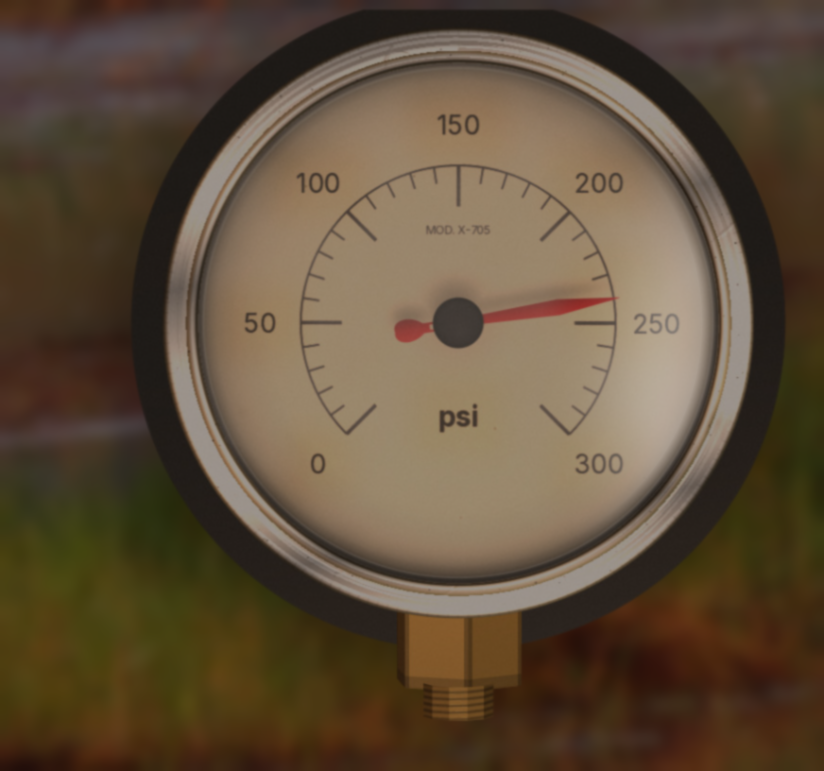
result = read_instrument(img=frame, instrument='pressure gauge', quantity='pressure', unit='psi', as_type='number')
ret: 240 psi
